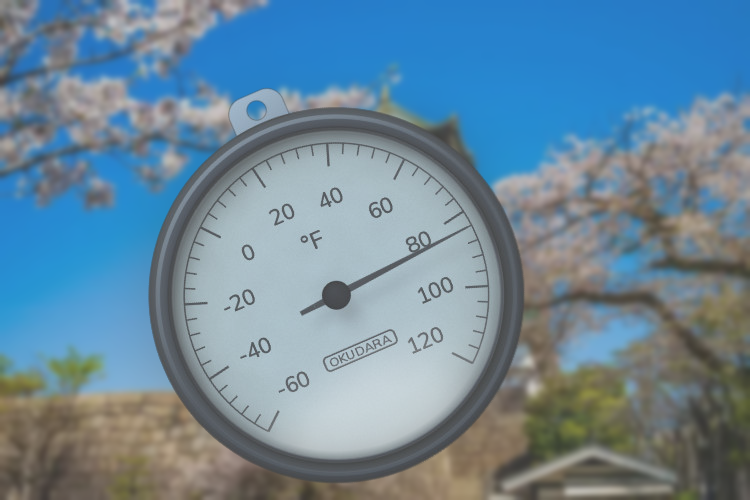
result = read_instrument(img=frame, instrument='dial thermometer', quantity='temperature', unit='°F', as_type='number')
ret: 84 °F
